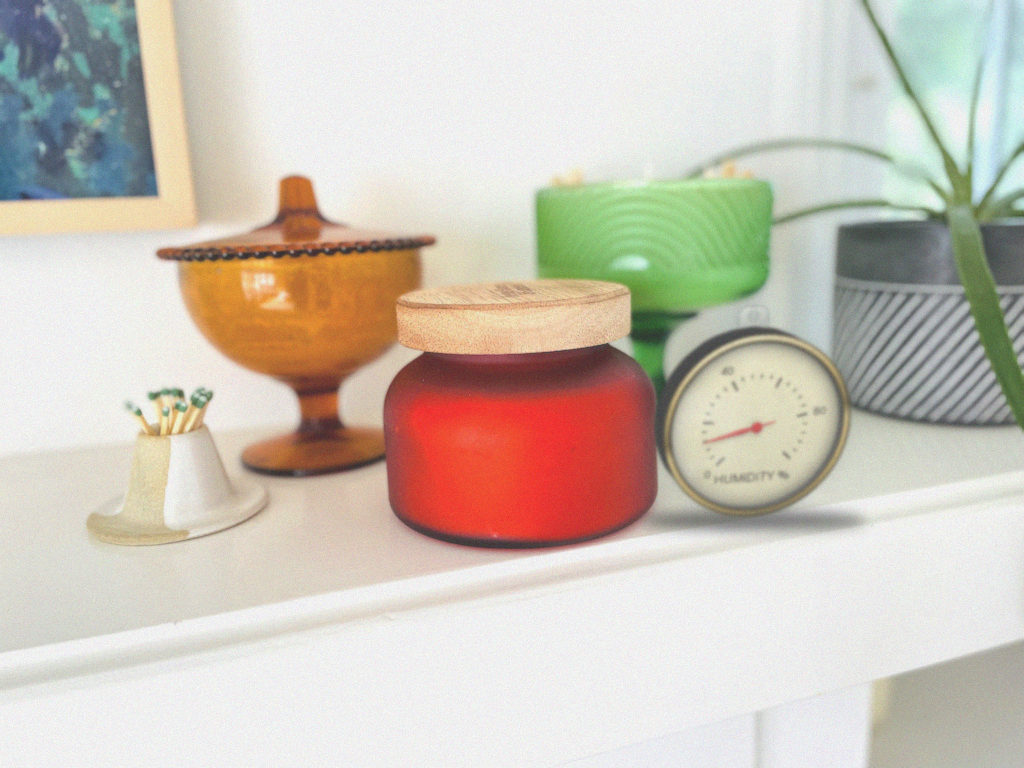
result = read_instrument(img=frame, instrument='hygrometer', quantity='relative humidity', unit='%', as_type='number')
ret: 12 %
